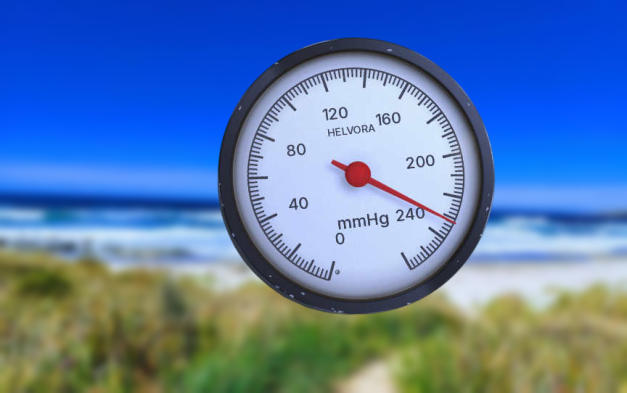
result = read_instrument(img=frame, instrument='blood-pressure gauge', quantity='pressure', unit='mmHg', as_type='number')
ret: 232 mmHg
